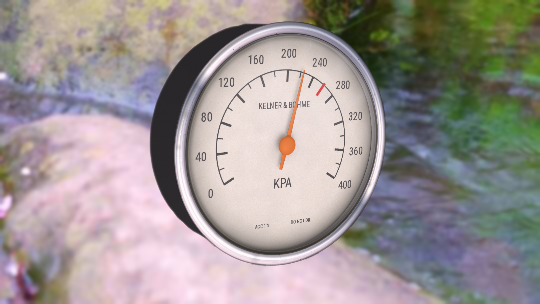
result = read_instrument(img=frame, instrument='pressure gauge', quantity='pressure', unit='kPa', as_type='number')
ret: 220 kPa
